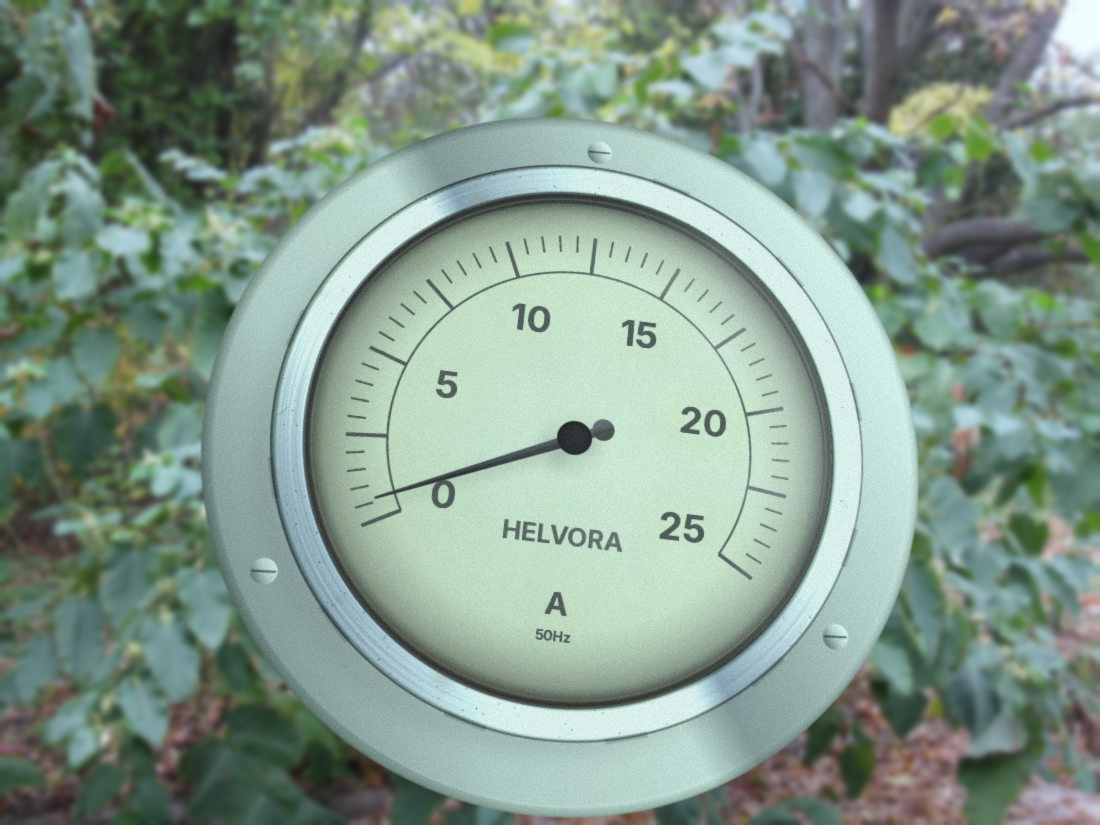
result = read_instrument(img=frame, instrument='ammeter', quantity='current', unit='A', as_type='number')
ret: 0.5 A
